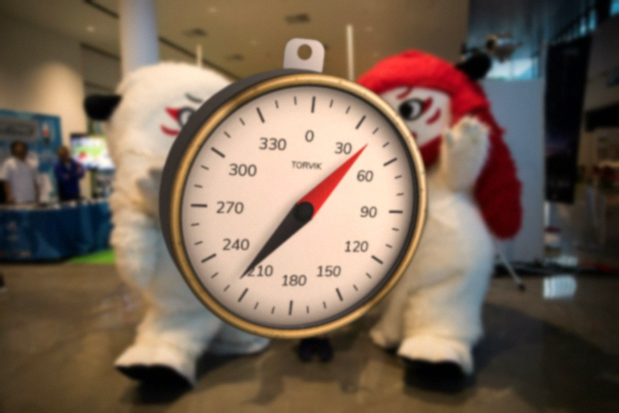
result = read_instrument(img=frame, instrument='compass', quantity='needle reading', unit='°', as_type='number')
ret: 40 °
